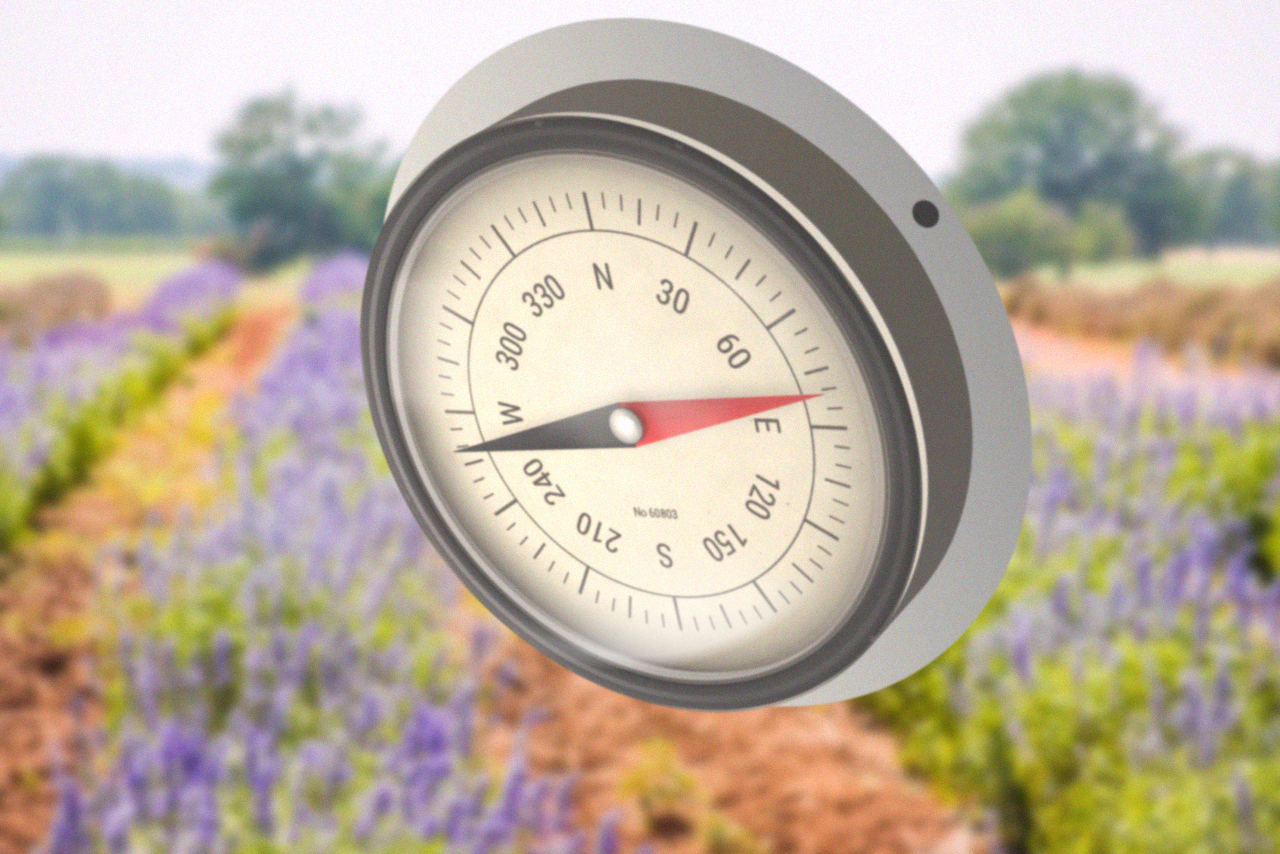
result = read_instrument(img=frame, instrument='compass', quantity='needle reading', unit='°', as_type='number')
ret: 80 °
